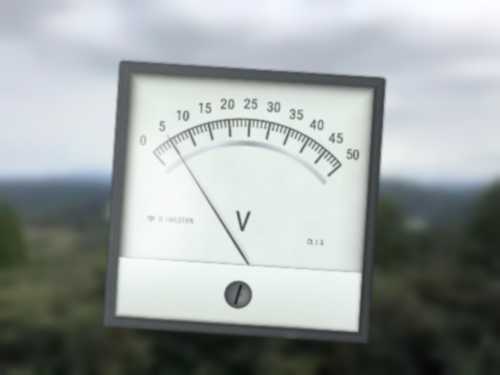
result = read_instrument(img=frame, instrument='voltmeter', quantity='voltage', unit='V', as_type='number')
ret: 5 V
